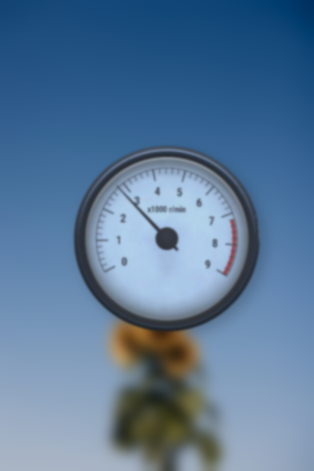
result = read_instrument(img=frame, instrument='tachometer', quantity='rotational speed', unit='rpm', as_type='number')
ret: 2800 rpm
